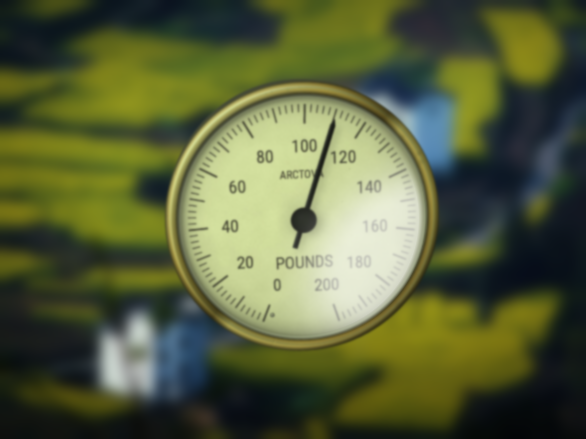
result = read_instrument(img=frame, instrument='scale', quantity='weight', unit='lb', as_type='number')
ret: 110 lb
